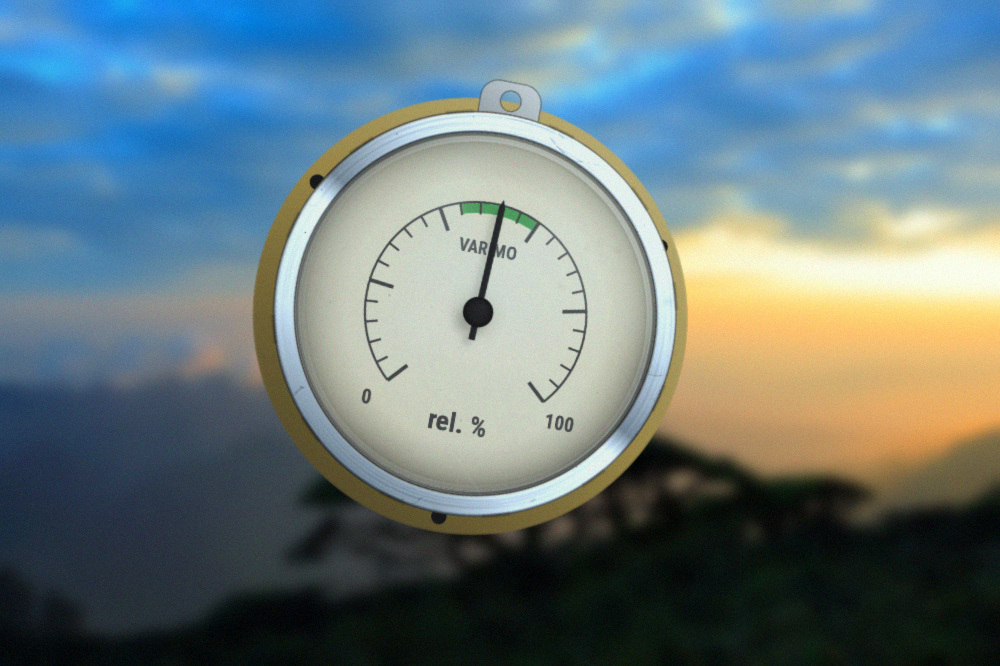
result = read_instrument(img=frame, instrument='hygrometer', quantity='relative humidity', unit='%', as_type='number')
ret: 52 %
